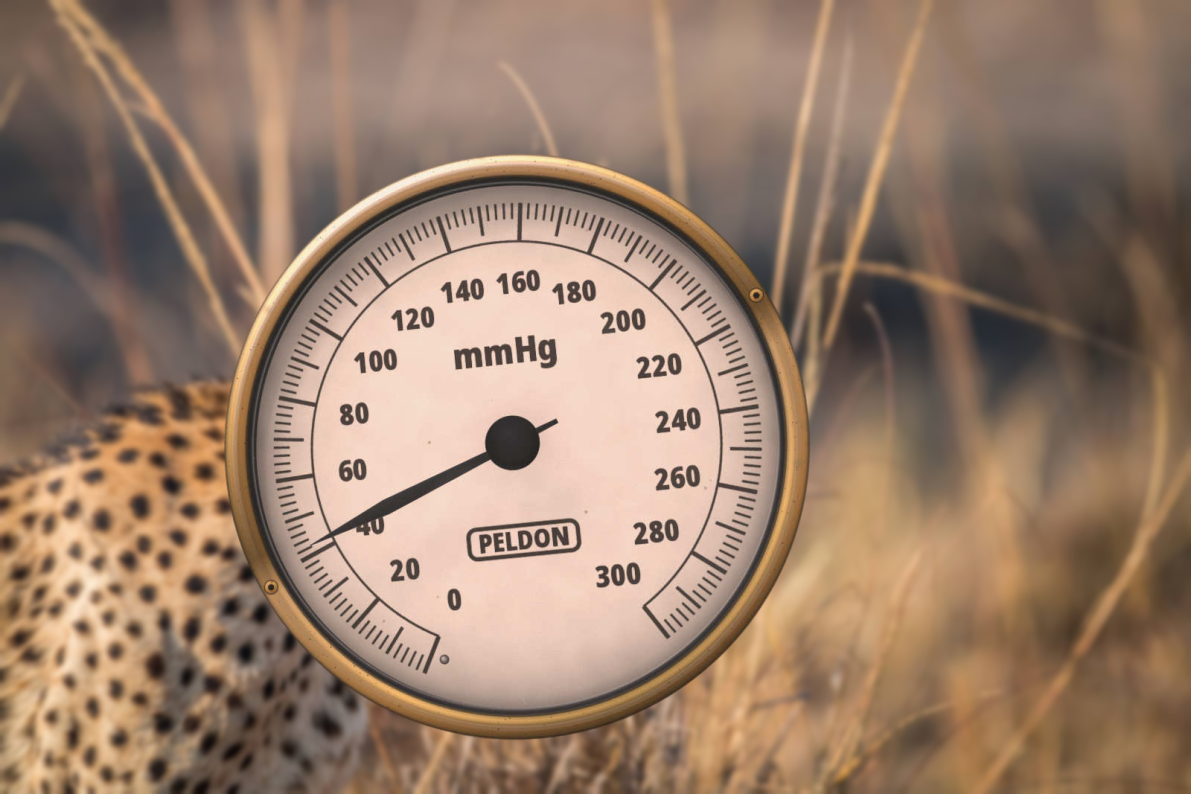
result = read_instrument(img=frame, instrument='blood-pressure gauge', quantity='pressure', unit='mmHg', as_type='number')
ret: 42 mmHg
